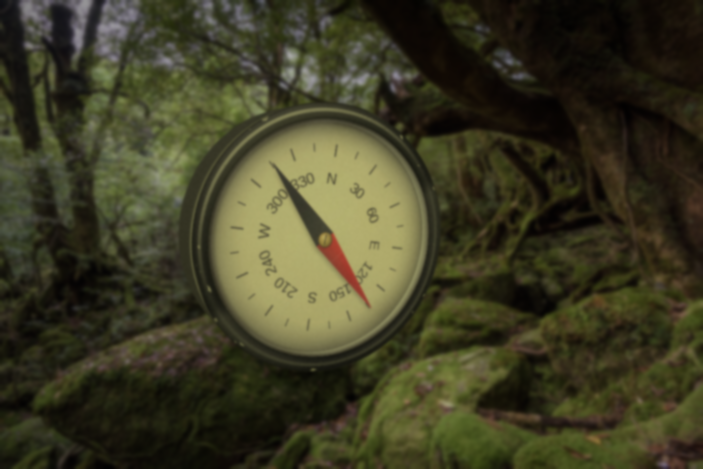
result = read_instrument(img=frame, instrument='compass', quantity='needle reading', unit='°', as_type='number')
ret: 135 °
